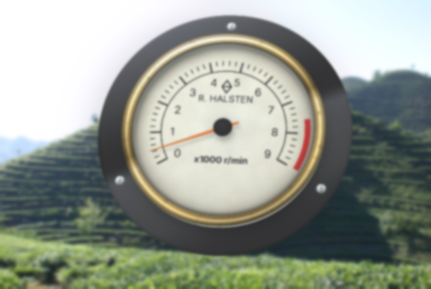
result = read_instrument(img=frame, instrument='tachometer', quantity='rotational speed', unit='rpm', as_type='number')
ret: 400 rpm
